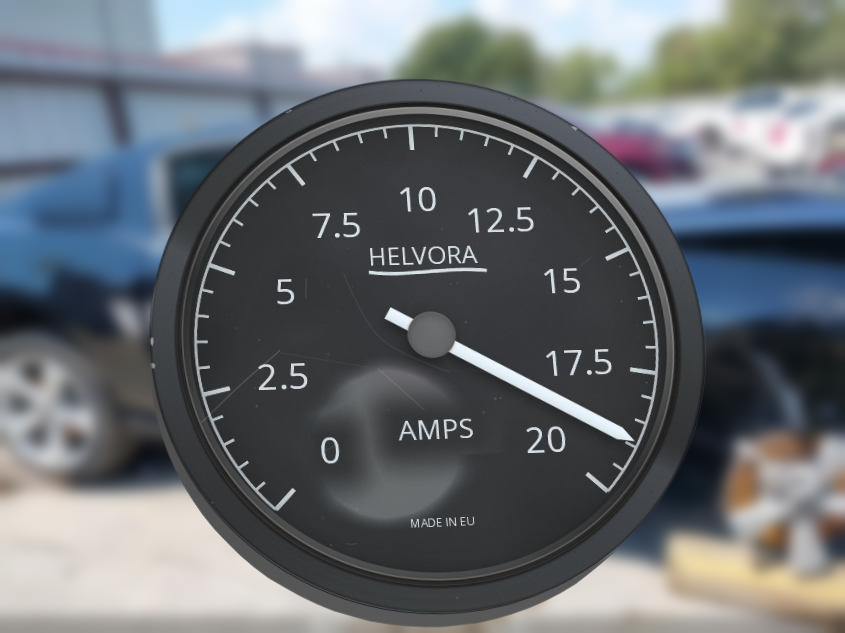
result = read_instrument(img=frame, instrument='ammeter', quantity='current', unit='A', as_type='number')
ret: 19 A
